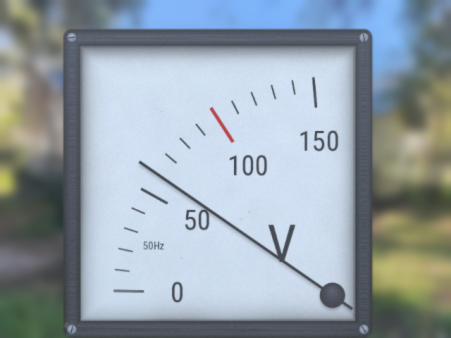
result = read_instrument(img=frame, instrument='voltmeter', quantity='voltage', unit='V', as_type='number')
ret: 60 V
